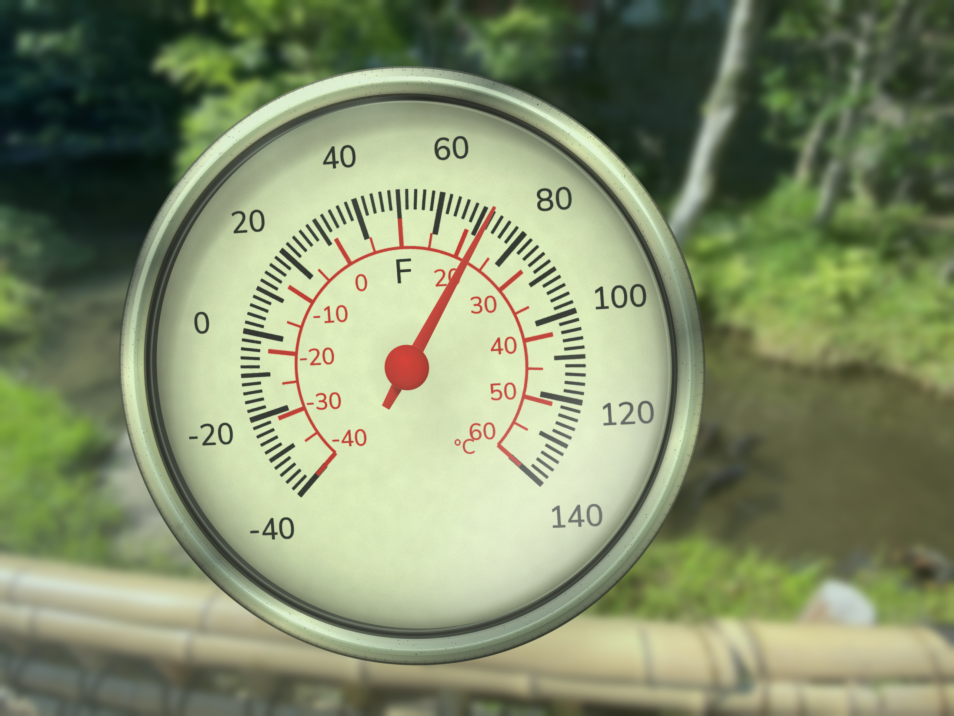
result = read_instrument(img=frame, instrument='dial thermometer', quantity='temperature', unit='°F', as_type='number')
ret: 72 °F
